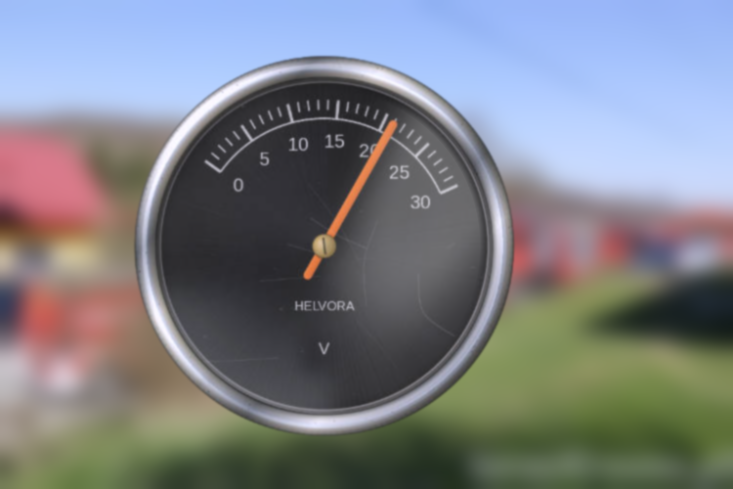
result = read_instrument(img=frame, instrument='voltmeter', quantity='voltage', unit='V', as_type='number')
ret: 21 V
